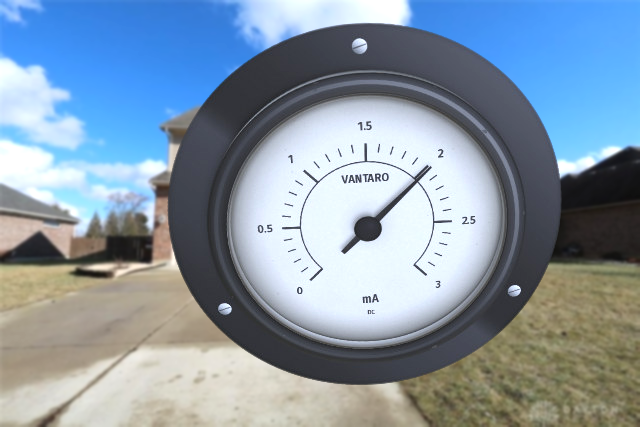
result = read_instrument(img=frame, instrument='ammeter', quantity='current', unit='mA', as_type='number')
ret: 2 mA
